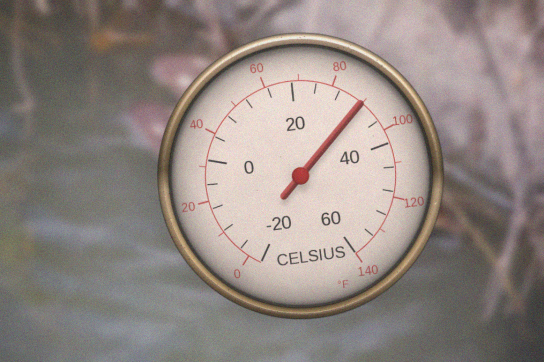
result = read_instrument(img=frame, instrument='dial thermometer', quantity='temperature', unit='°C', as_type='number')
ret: 32 °C
